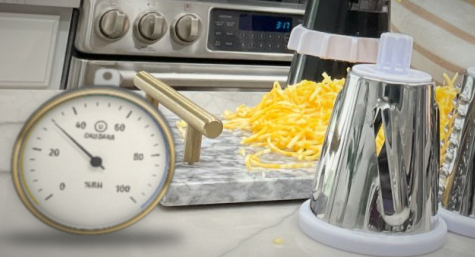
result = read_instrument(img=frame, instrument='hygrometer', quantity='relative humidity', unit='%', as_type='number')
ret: 32 %
